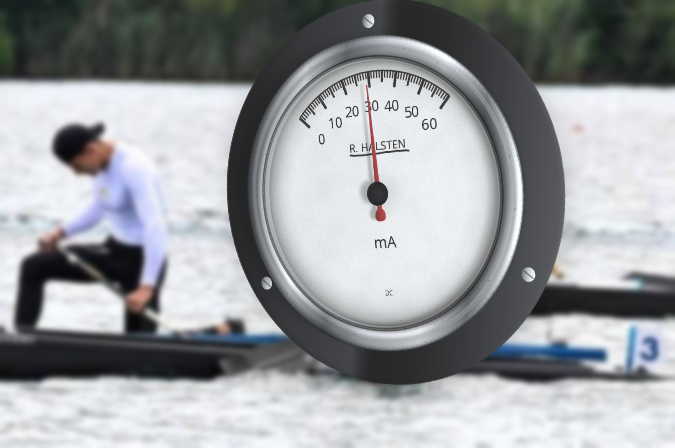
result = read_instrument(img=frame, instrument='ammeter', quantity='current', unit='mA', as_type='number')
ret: 30 mA
